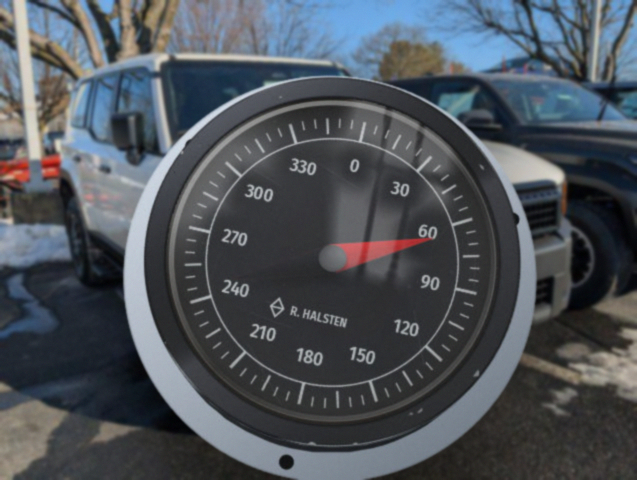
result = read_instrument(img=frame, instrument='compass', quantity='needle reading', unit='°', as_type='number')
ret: 65 °
